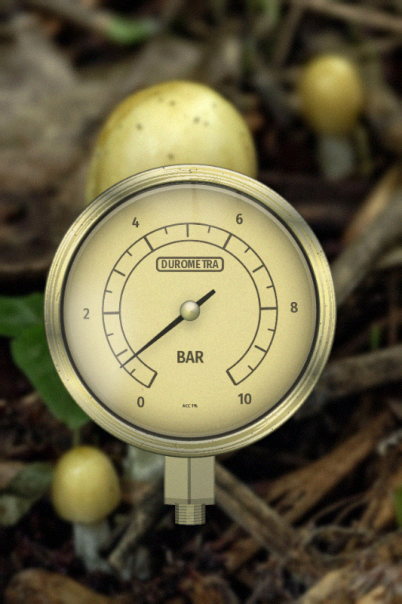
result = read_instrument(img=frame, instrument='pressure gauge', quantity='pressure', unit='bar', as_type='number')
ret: 0.75 bar
